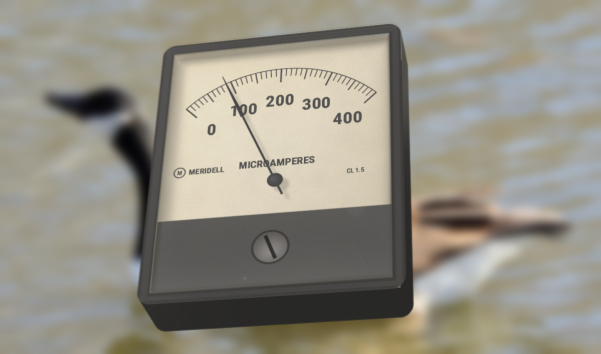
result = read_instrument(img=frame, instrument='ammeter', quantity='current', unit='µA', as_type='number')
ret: 90 µA
